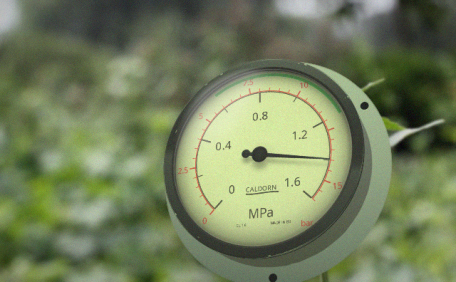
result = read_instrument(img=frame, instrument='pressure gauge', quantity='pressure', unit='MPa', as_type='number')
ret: 1.4 MPa
